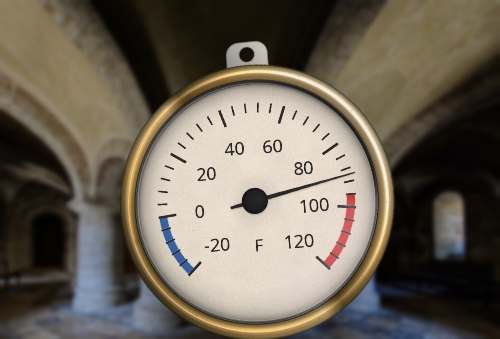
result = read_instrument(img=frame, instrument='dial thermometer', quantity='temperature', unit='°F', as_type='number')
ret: 90 °F
